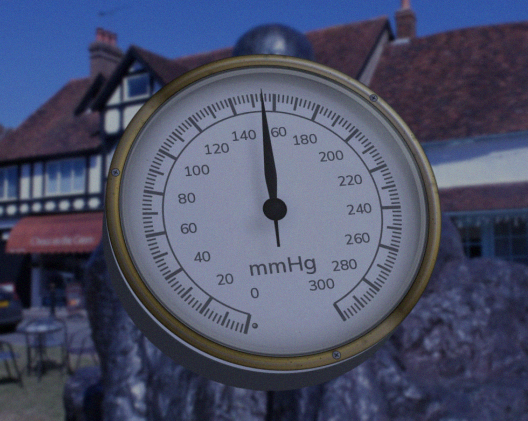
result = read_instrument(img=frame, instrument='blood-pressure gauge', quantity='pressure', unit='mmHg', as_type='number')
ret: 154 mmHg
